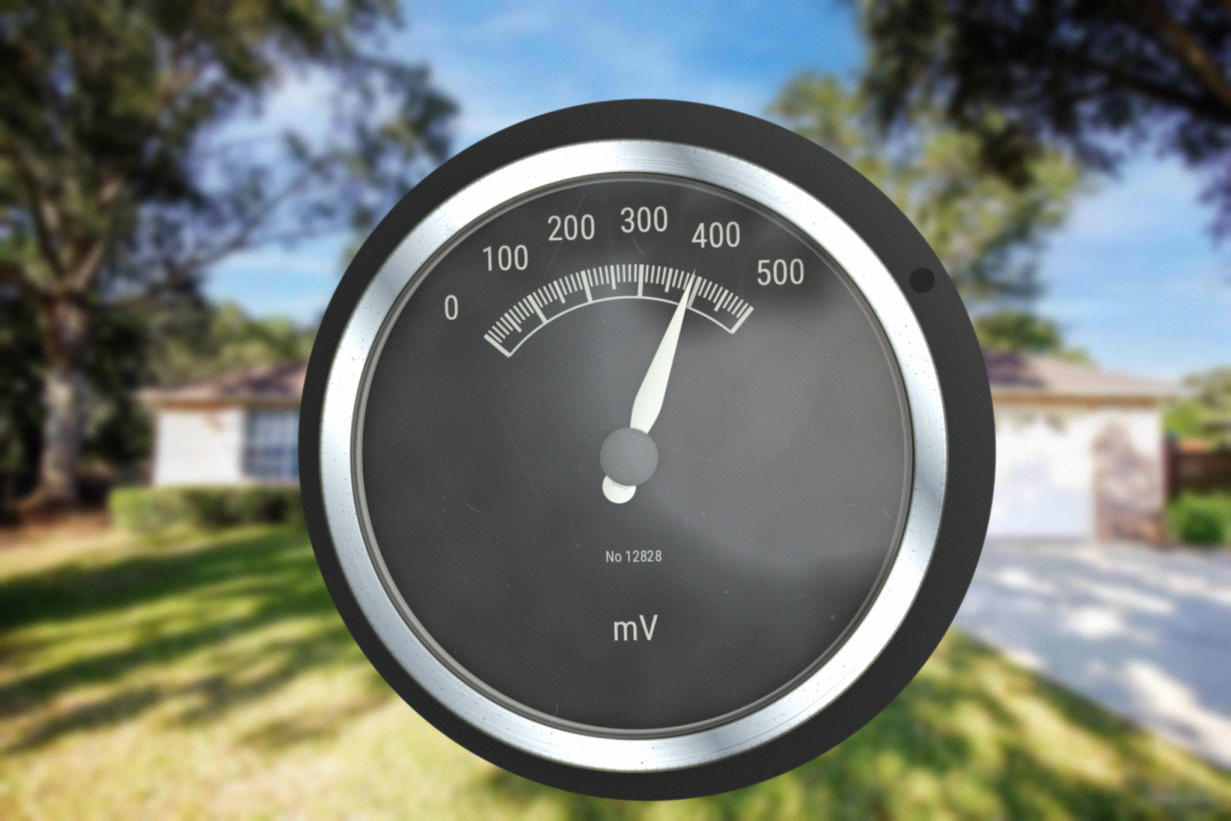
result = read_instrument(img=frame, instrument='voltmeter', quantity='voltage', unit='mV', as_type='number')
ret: 390 mV
